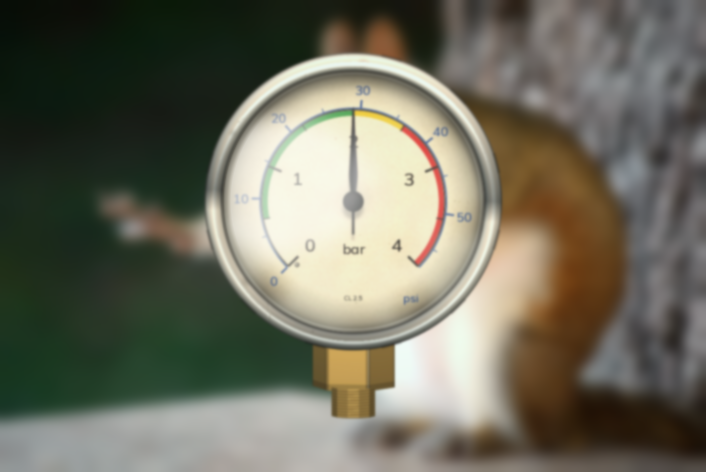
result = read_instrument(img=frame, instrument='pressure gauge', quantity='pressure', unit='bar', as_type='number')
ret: 2 bar
